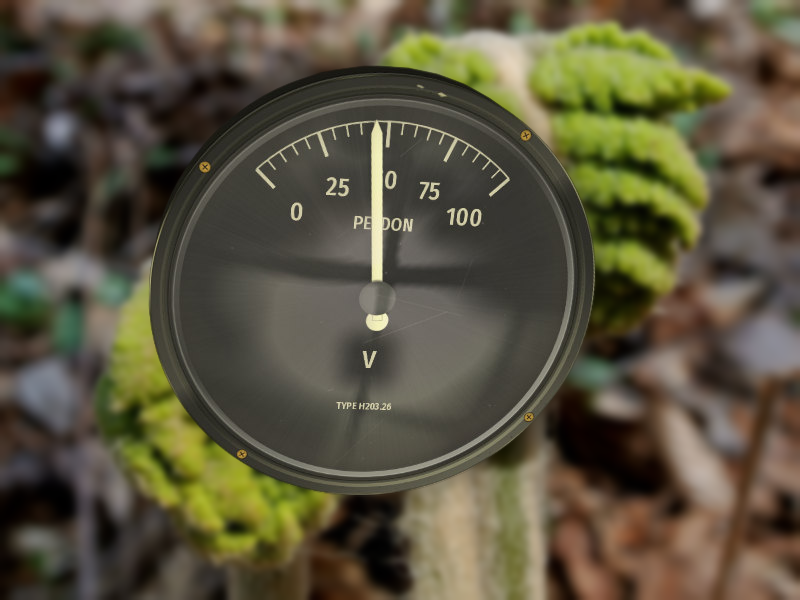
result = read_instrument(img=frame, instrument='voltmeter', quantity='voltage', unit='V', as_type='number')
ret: 45 V
